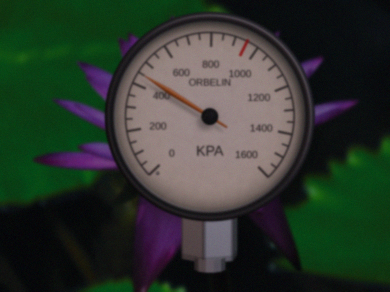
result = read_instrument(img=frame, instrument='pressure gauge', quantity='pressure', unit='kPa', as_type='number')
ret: 450 kPa
